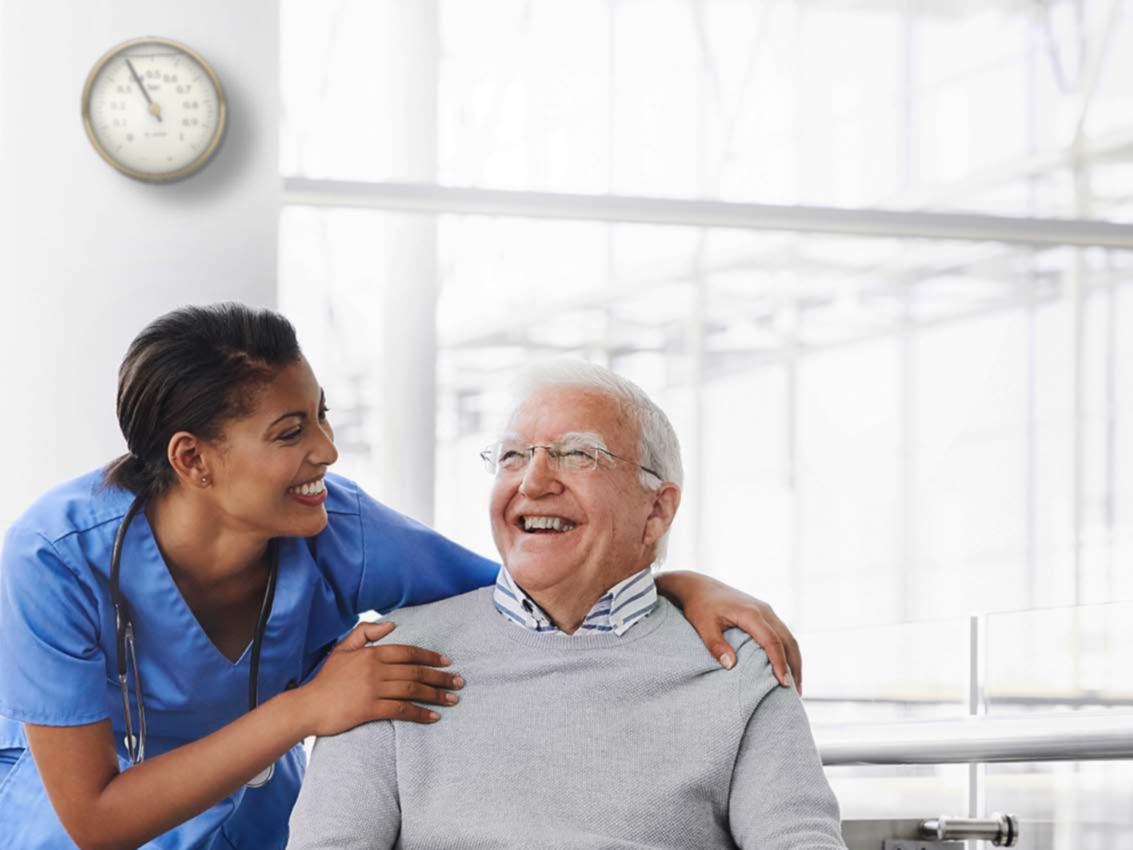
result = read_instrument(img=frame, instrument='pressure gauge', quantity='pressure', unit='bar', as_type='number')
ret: 0.4 bar
